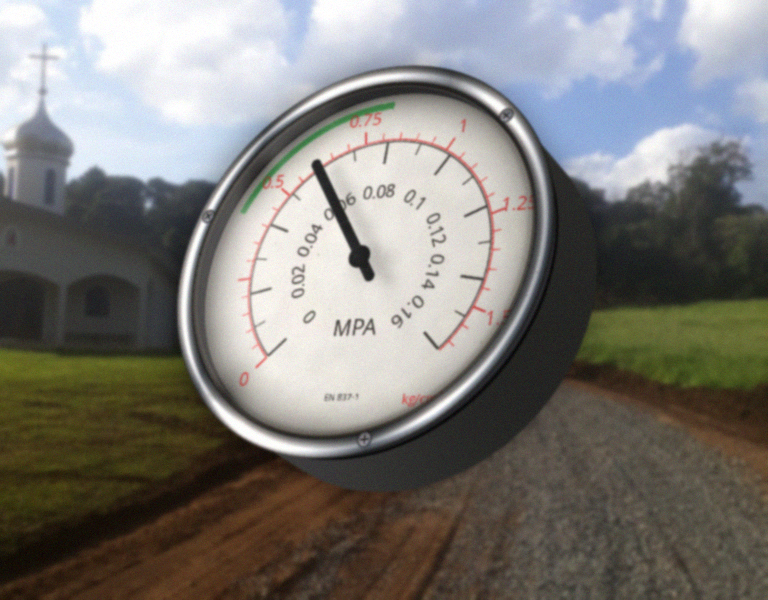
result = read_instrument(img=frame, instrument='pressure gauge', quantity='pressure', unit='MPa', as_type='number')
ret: 0.06 MPa
